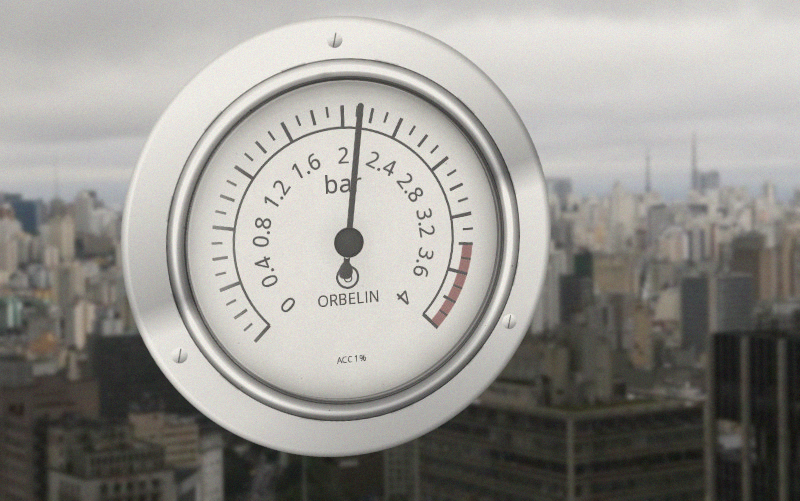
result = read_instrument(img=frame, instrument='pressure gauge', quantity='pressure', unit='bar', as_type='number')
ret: 2.1 bar
